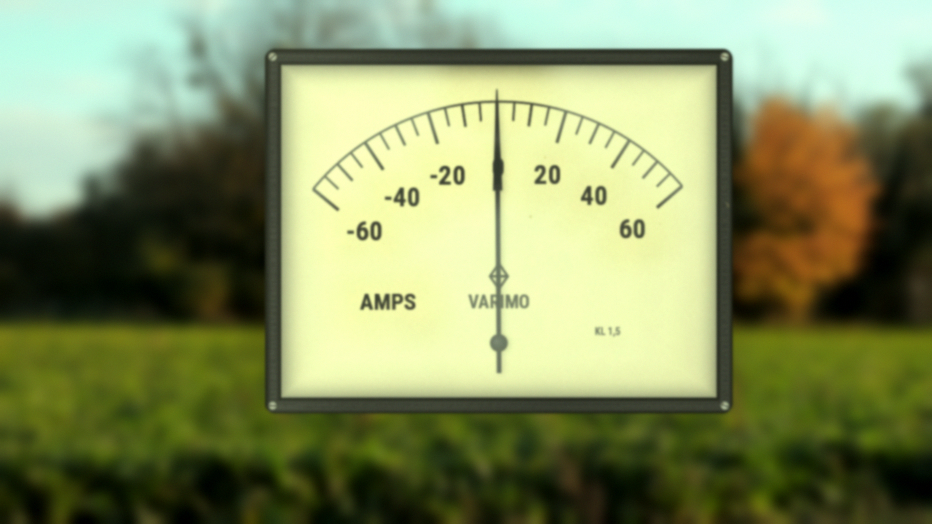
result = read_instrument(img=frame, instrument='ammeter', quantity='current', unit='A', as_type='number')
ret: 0 A
